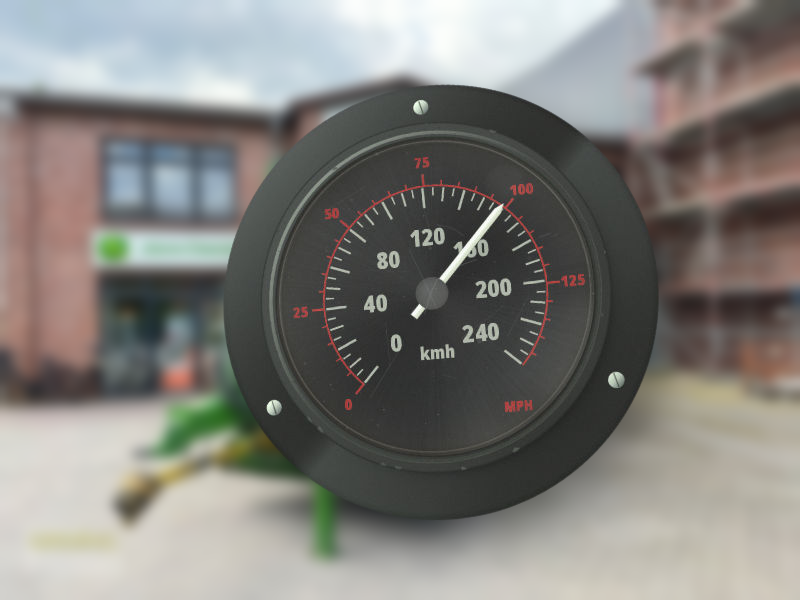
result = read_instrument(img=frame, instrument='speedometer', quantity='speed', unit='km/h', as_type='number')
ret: 160 km/h
